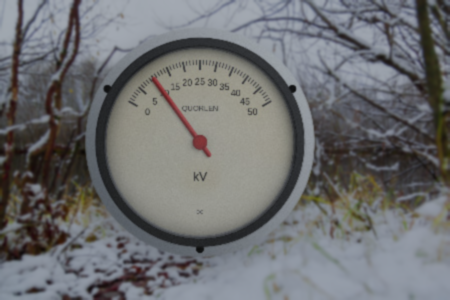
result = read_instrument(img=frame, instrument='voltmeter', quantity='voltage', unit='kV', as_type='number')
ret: 10 kV
